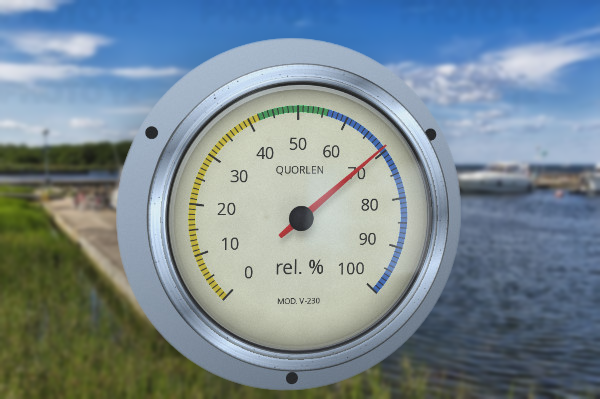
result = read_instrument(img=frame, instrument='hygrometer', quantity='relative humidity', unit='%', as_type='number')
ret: 69 %
